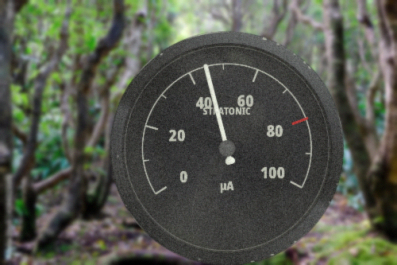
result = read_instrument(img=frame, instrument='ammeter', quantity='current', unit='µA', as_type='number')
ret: 45 µA
